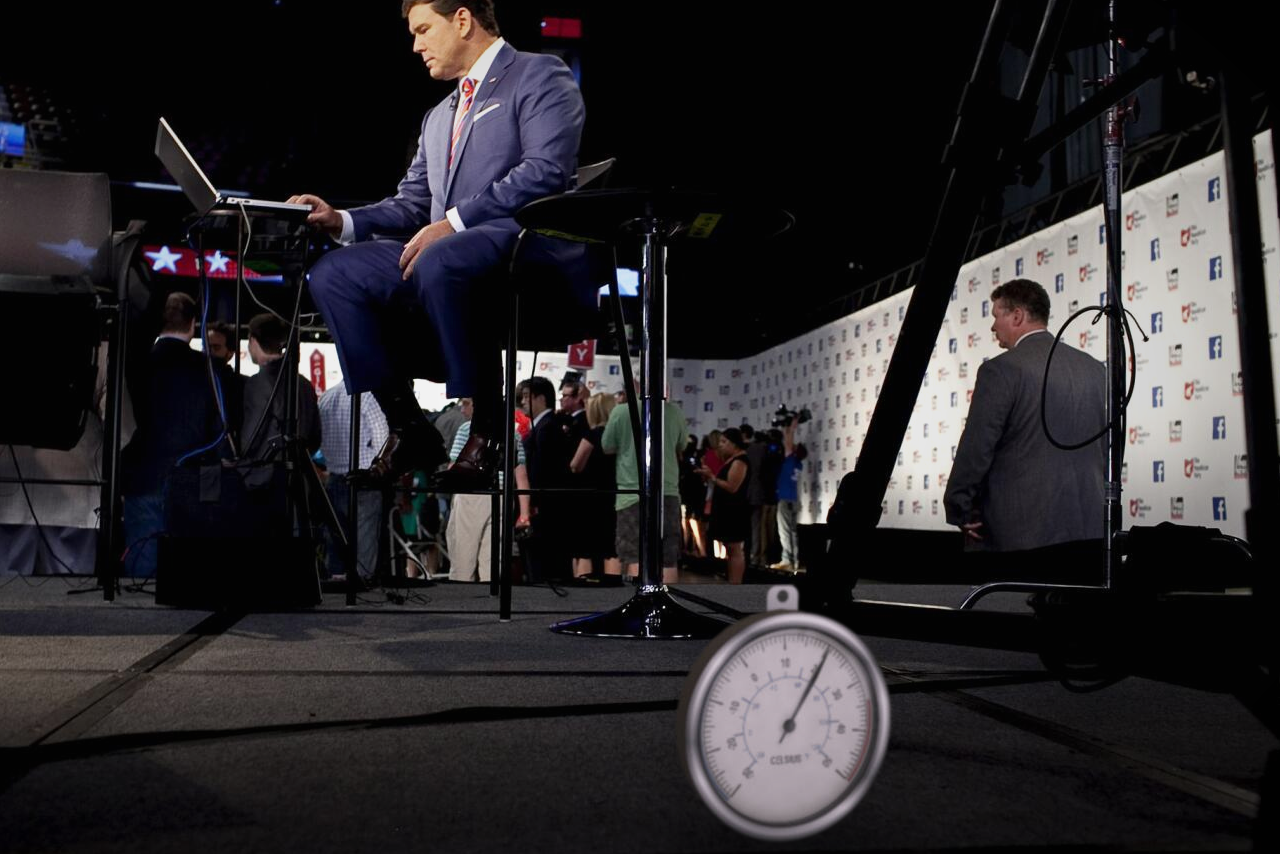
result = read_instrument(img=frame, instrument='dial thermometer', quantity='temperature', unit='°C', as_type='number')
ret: 20 °C
